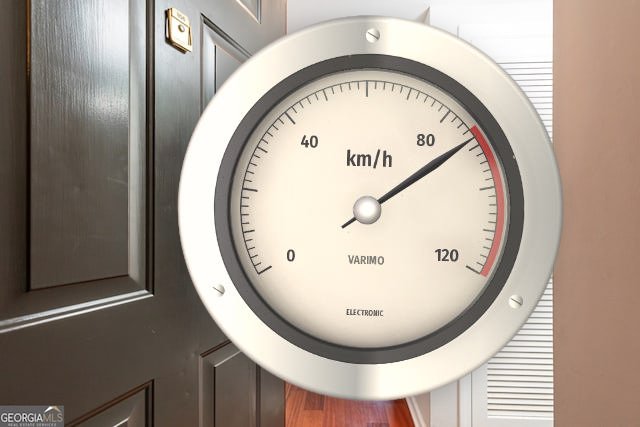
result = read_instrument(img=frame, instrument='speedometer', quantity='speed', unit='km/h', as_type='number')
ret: 88 km/h
